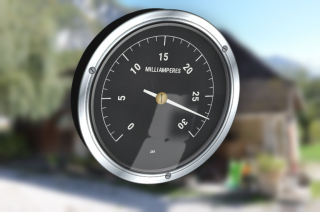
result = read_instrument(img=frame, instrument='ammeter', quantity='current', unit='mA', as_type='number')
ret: 27.5 mA
